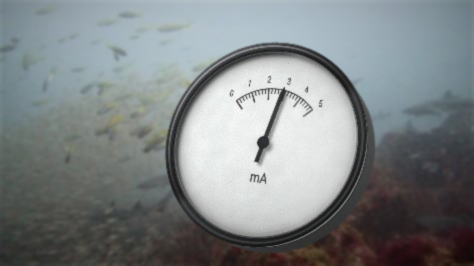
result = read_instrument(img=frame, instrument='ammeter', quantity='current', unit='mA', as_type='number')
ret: 3 mA
